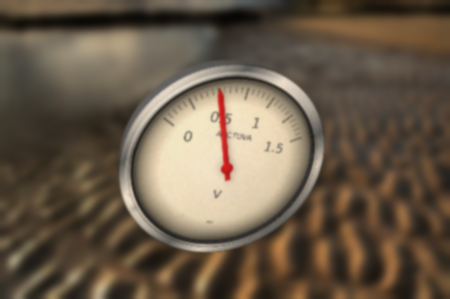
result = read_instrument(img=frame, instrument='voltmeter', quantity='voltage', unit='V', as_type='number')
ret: 0.5 V
